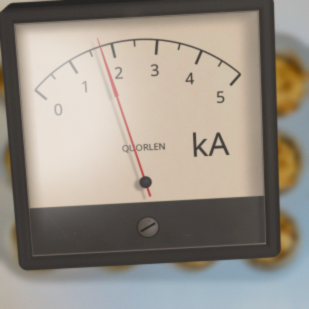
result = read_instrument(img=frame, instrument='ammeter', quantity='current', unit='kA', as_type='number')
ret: 1.75 kA
